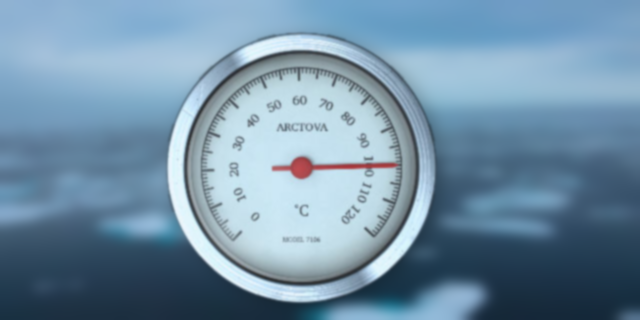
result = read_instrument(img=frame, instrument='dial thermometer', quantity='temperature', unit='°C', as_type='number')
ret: 100 °C
